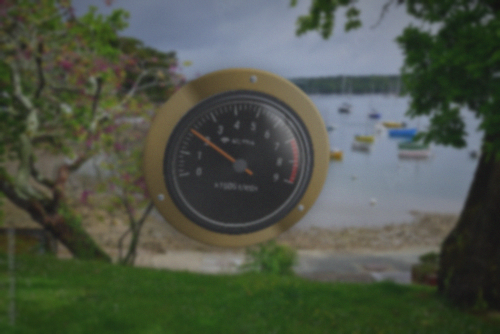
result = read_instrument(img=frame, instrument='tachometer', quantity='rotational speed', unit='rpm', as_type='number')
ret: 2000 rpm
